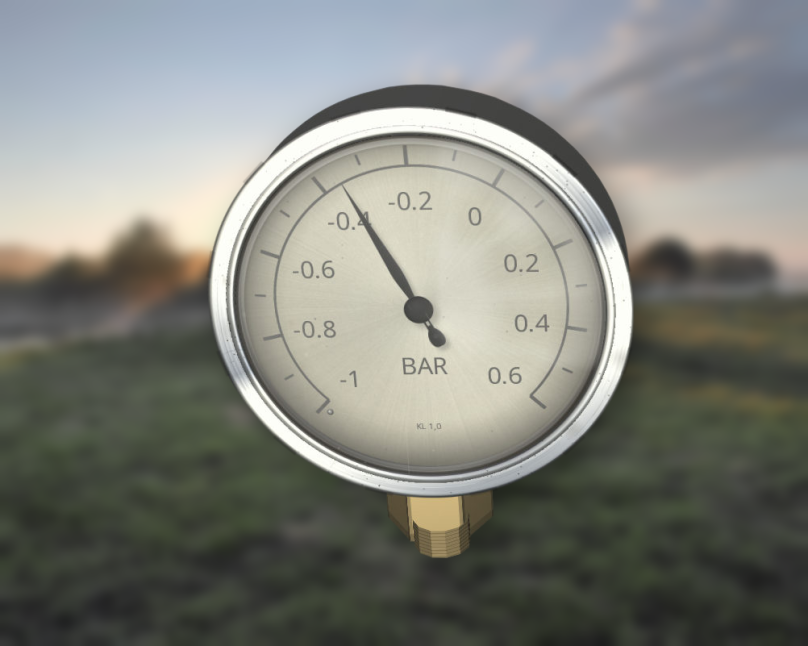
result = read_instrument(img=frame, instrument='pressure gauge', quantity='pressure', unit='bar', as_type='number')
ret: -0.35 bar
